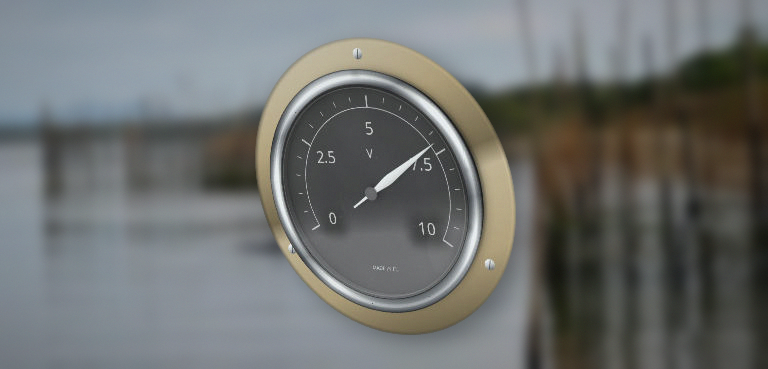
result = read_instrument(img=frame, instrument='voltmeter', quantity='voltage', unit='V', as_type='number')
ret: 7.25 V
